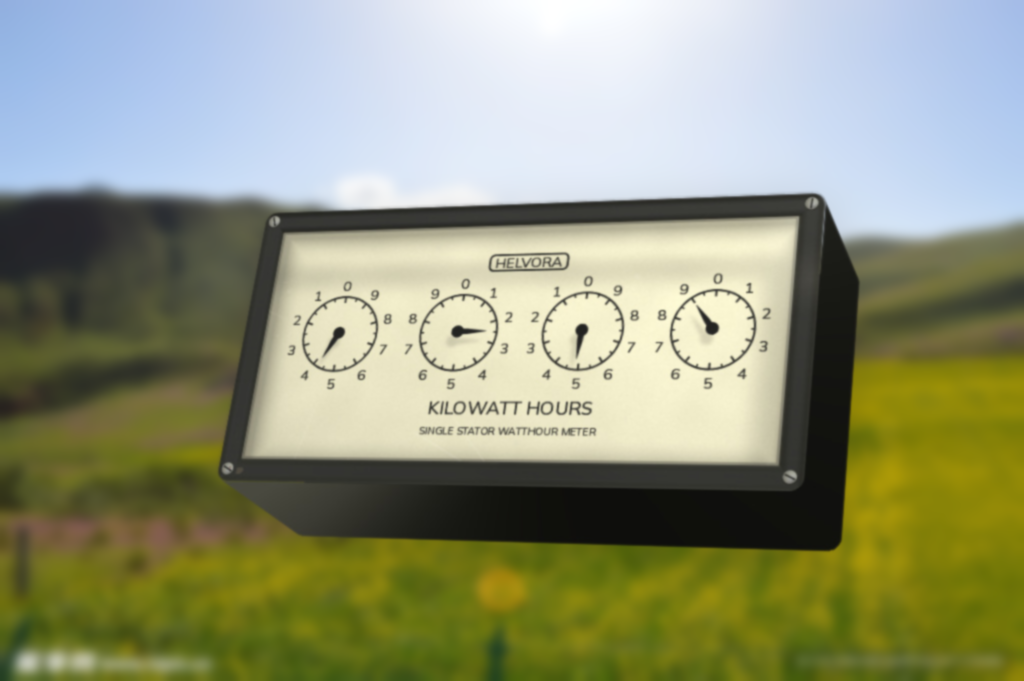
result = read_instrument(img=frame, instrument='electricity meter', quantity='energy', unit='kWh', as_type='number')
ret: 4249 kWh
